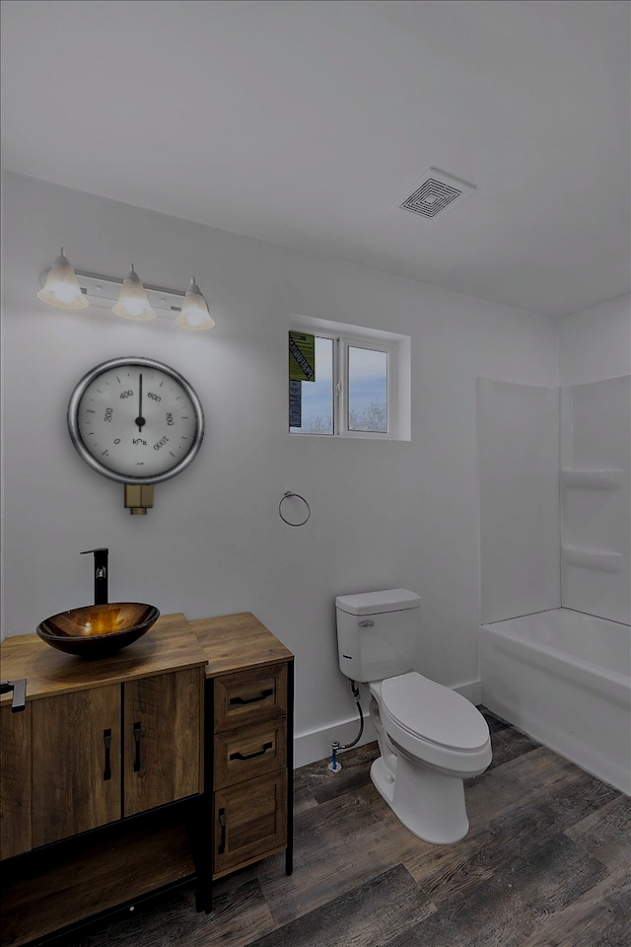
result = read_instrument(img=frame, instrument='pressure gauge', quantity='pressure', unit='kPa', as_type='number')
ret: 500 kPa
